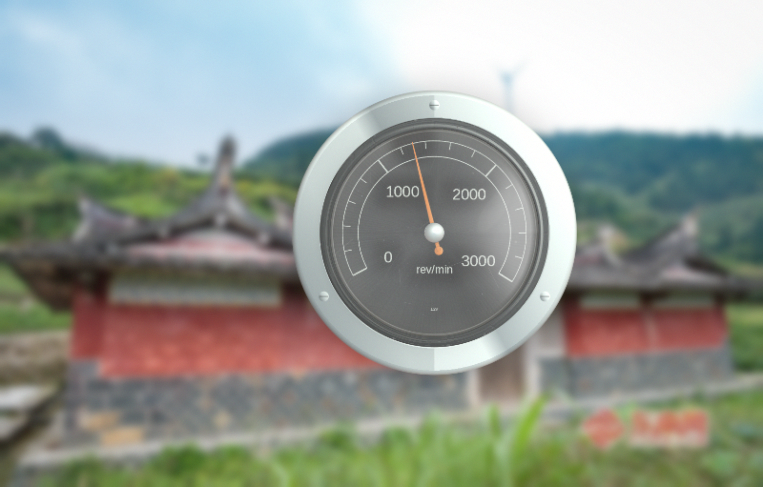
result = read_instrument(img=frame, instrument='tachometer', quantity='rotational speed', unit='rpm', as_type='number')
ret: 1300 rpm
